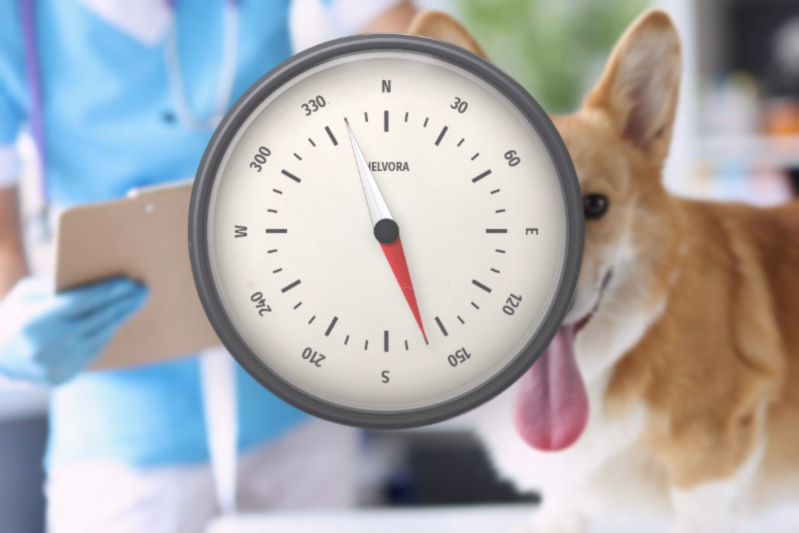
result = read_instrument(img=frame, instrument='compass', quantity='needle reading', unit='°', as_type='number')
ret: 160 °
